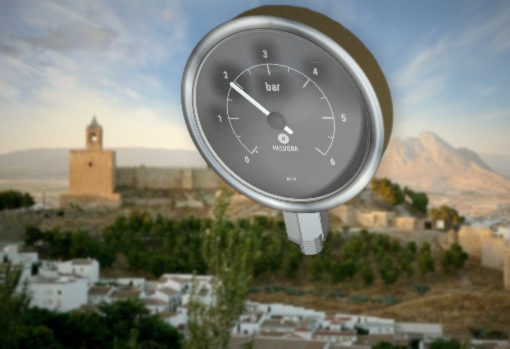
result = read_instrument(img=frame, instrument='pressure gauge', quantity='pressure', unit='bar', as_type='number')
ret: 2 bar
